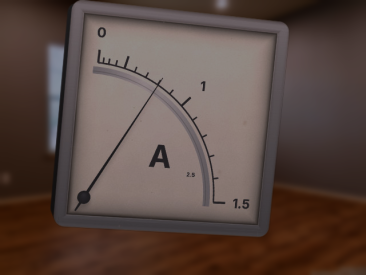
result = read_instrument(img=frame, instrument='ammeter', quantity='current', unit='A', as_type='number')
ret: 0.8 A
